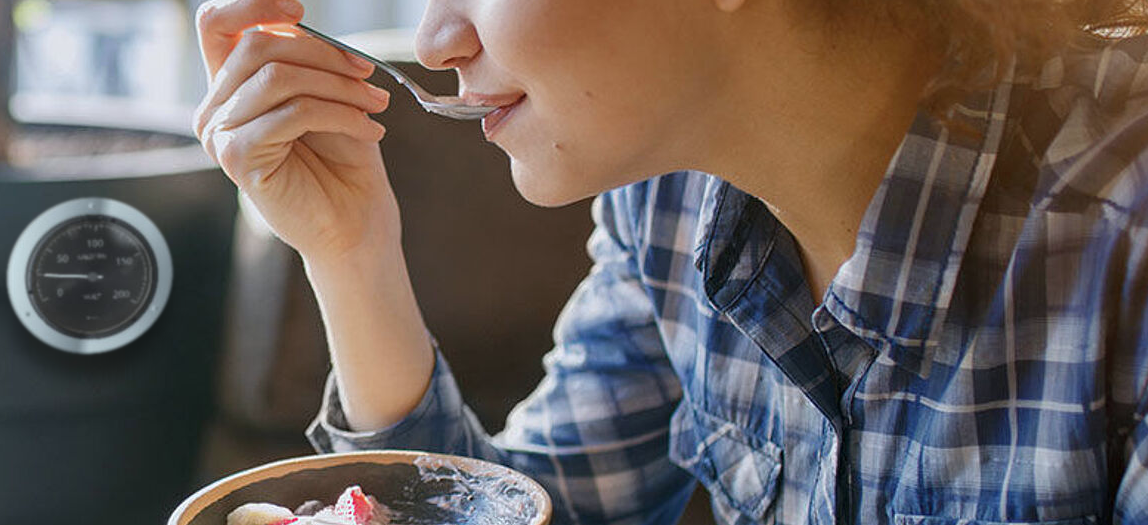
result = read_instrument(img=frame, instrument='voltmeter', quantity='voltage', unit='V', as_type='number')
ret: 25 V
